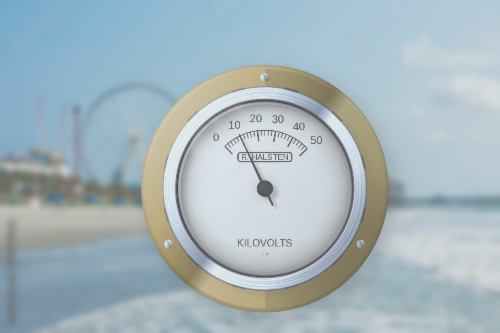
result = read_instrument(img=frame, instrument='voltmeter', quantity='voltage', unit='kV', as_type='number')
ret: 10 kV
